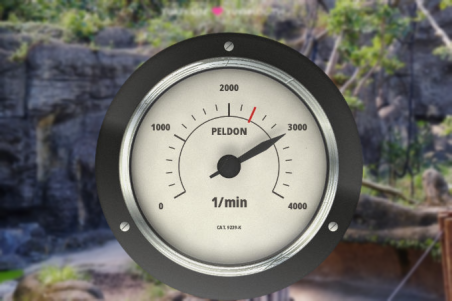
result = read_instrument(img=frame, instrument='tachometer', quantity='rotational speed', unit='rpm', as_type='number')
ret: 3000 rpm
